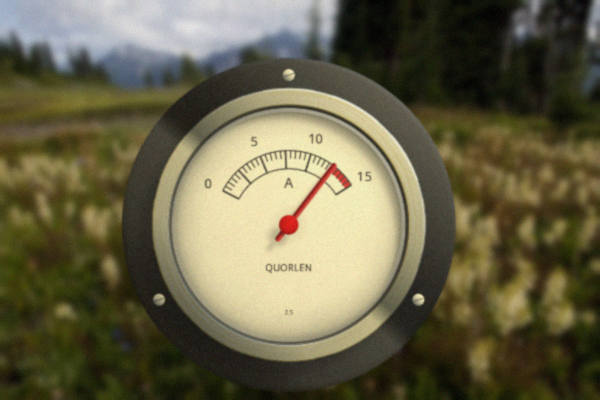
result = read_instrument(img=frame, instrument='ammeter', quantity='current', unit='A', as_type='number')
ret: 12.5 A
